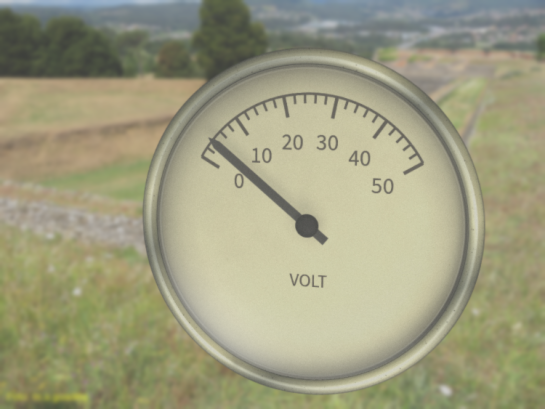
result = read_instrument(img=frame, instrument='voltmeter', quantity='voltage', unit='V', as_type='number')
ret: 4 V
